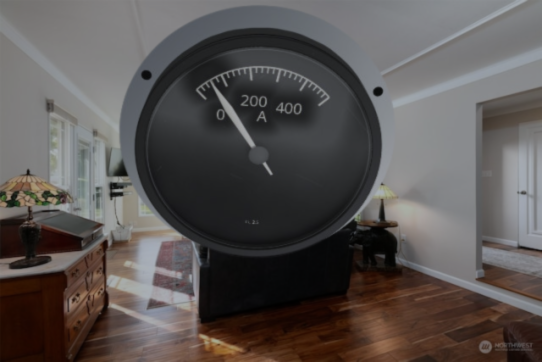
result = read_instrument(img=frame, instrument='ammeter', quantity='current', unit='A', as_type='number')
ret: 60 A
